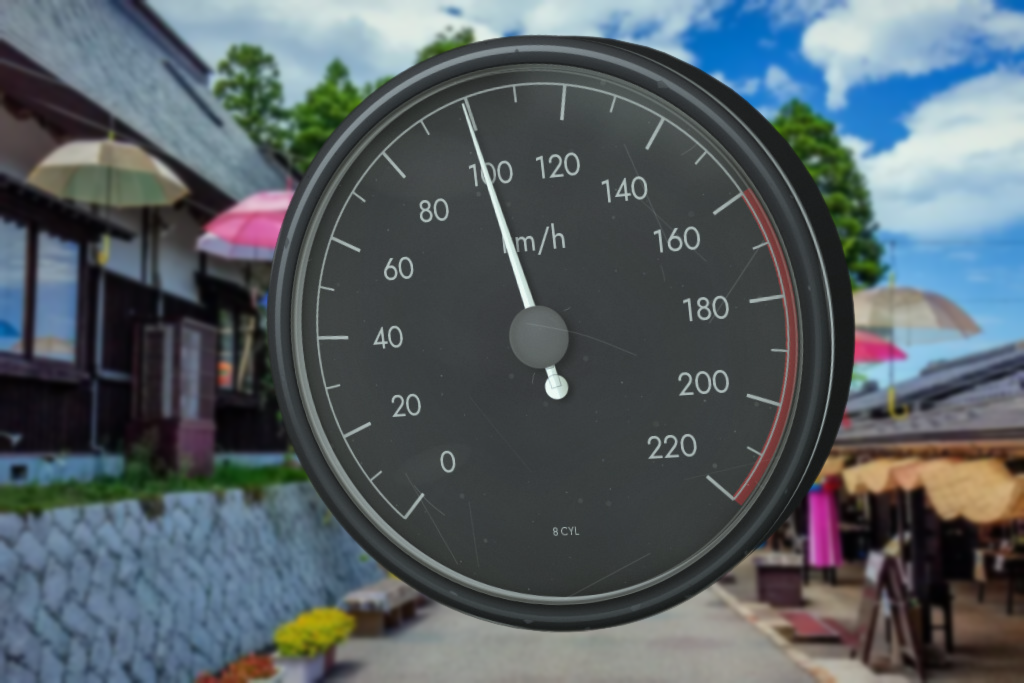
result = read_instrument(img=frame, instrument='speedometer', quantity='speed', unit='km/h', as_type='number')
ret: 100 km/h
